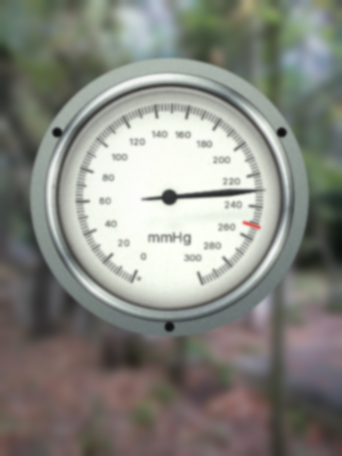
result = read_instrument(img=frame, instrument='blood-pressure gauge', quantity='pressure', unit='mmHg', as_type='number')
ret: 230 mmHg
